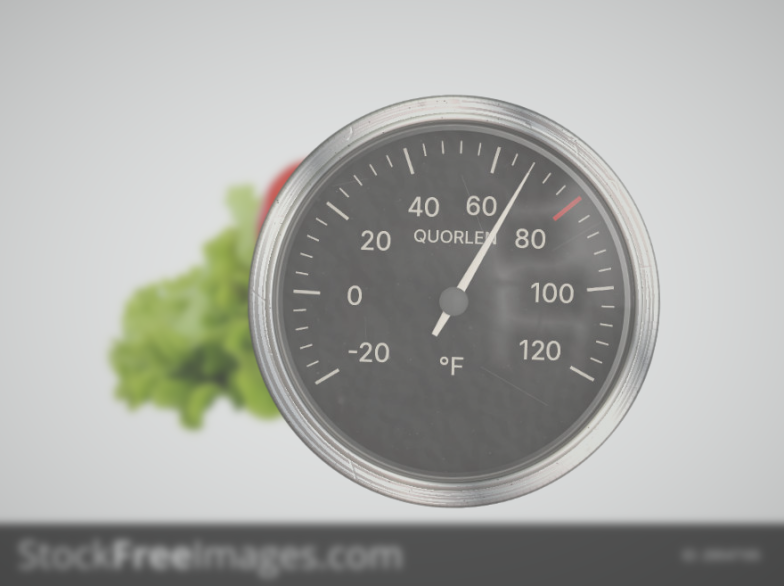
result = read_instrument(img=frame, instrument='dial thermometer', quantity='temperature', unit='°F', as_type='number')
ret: 68 °F
